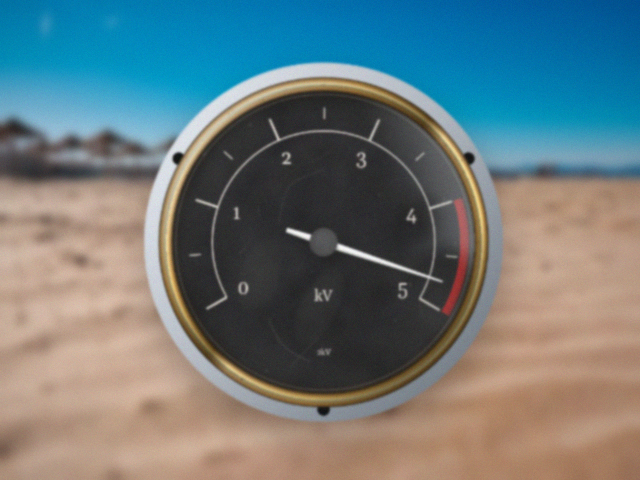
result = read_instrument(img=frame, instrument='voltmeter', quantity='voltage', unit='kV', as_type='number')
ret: 4.75 kV
